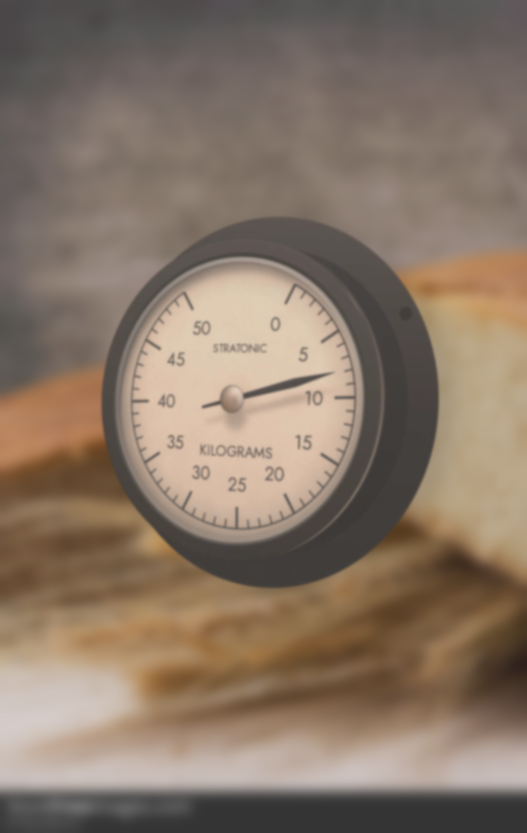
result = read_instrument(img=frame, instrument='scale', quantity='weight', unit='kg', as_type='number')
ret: 8 kg
